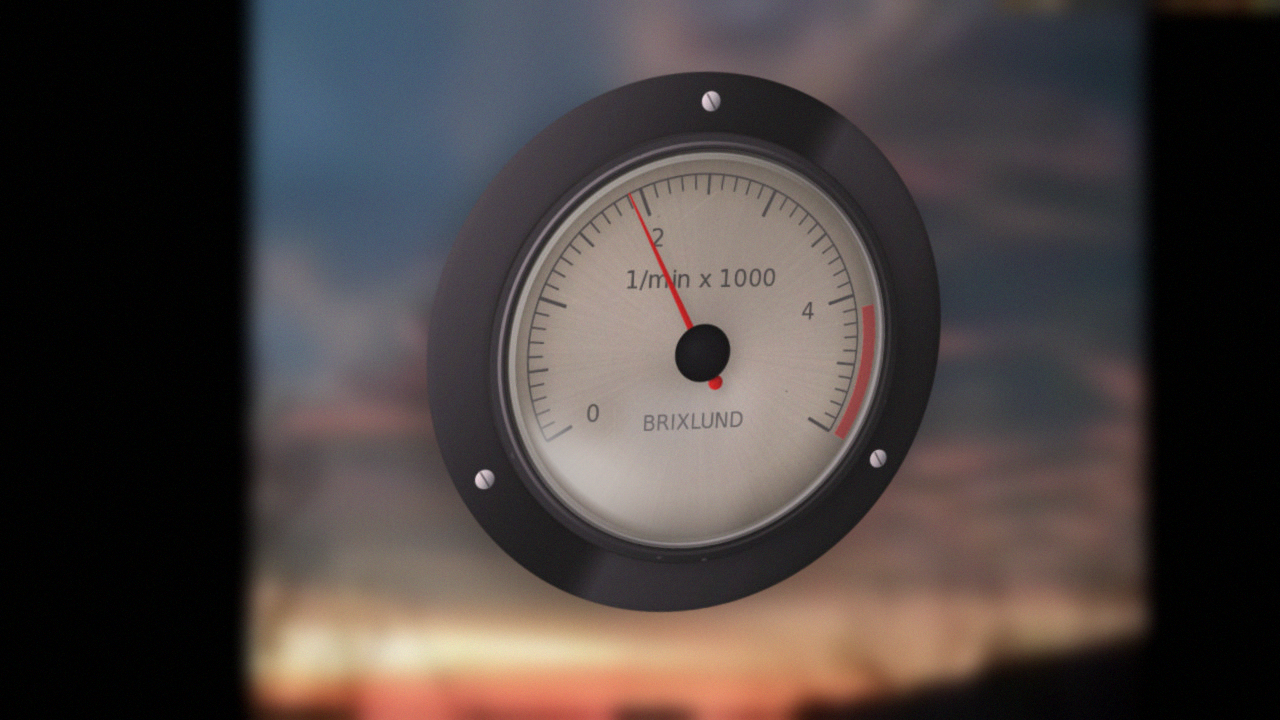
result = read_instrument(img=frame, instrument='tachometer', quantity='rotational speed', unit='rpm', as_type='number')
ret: 1900 rpm
